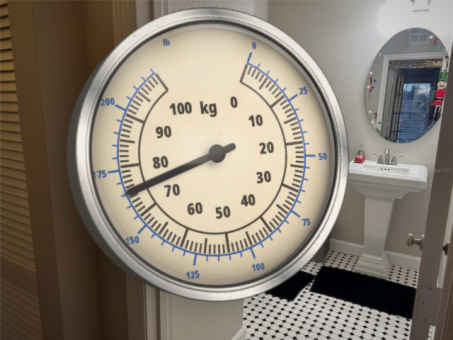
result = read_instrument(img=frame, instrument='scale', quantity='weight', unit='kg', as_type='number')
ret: 75 kg
